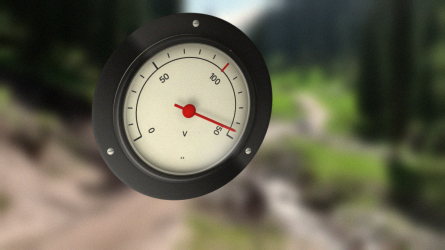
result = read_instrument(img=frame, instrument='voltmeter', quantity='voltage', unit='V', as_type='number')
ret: 145 V
